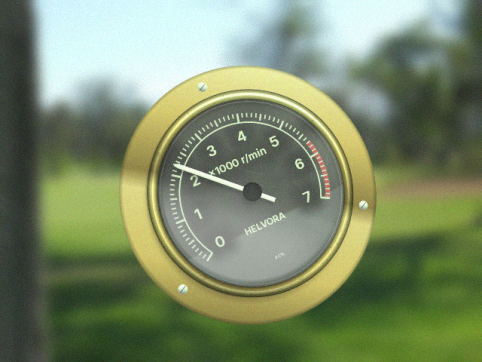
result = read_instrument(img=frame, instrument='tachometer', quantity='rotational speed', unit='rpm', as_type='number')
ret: 2200 rpm
